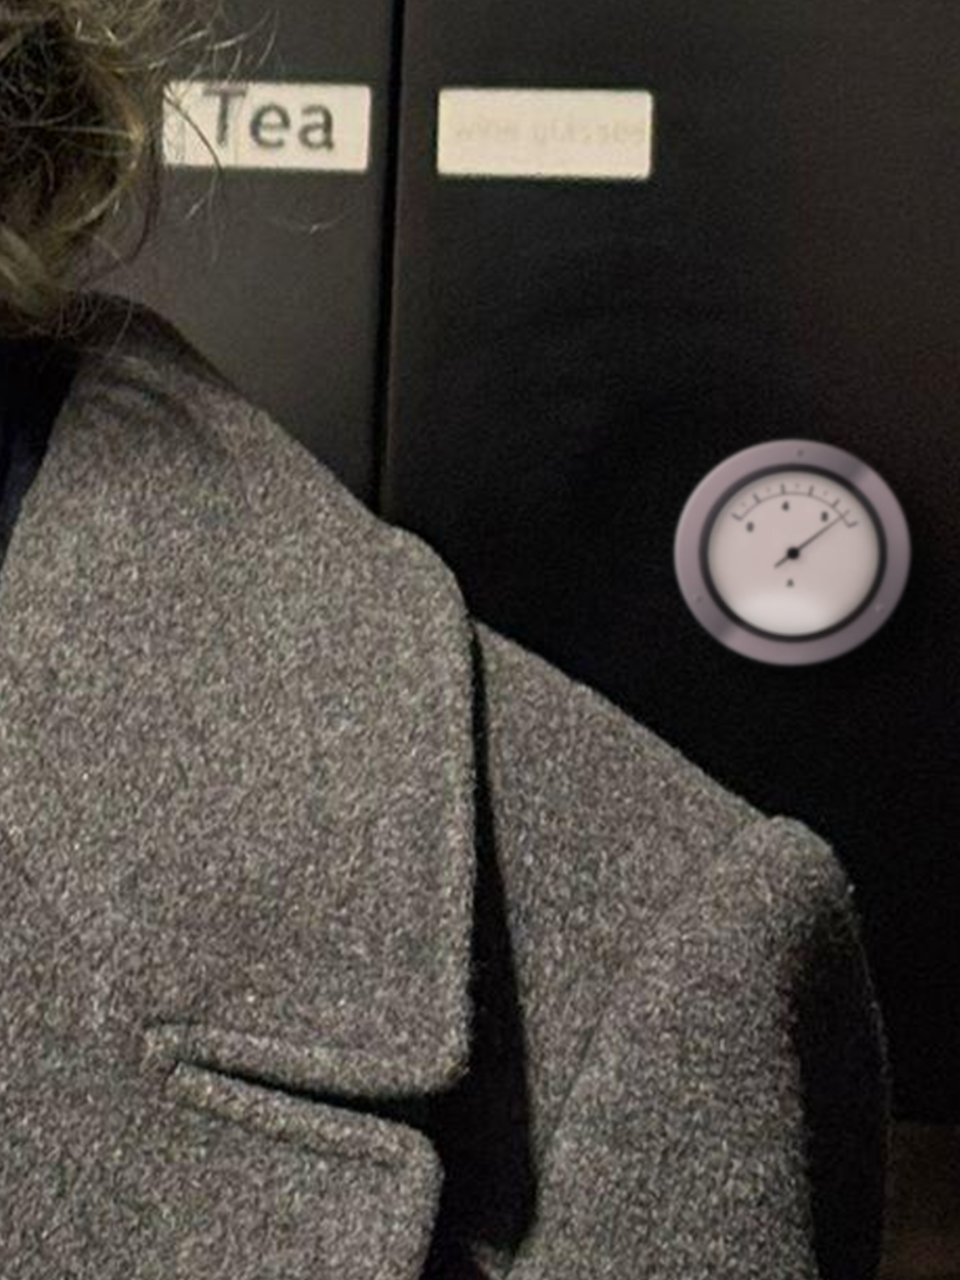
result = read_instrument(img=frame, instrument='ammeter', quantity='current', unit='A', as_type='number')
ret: 9 A
